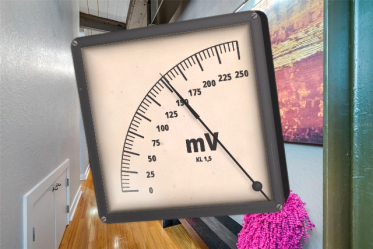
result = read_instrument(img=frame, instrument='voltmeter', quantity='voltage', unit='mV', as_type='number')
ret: 155 mV
